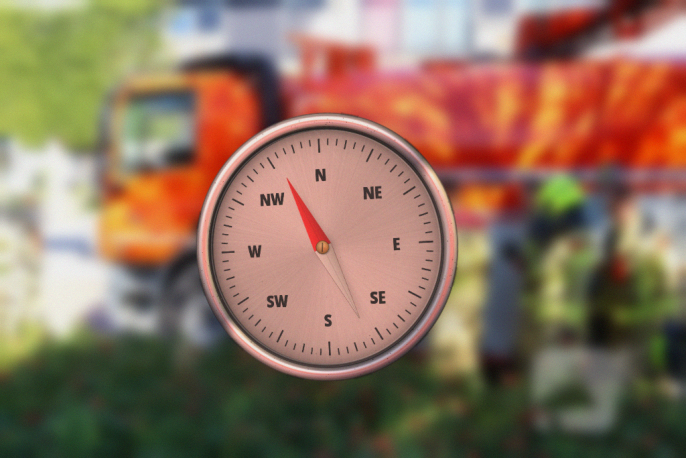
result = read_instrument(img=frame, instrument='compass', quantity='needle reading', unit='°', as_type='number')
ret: 335 °
